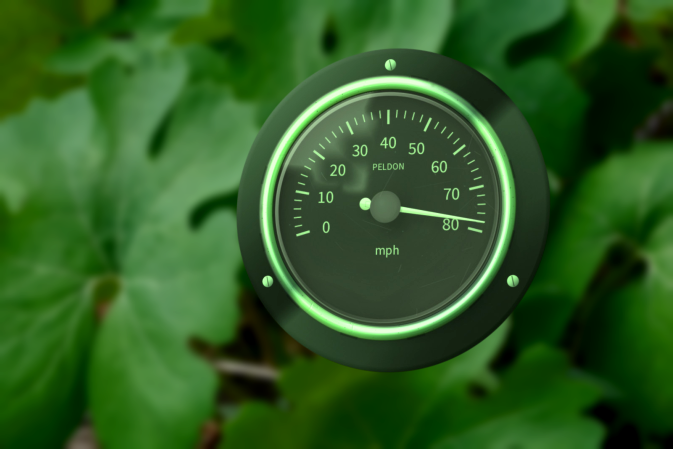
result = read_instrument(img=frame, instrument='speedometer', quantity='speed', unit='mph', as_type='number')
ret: 78 mph
